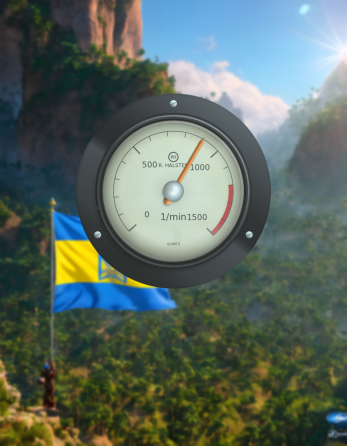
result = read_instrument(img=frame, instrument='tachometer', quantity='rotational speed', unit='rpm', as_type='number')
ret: 900 rpm
